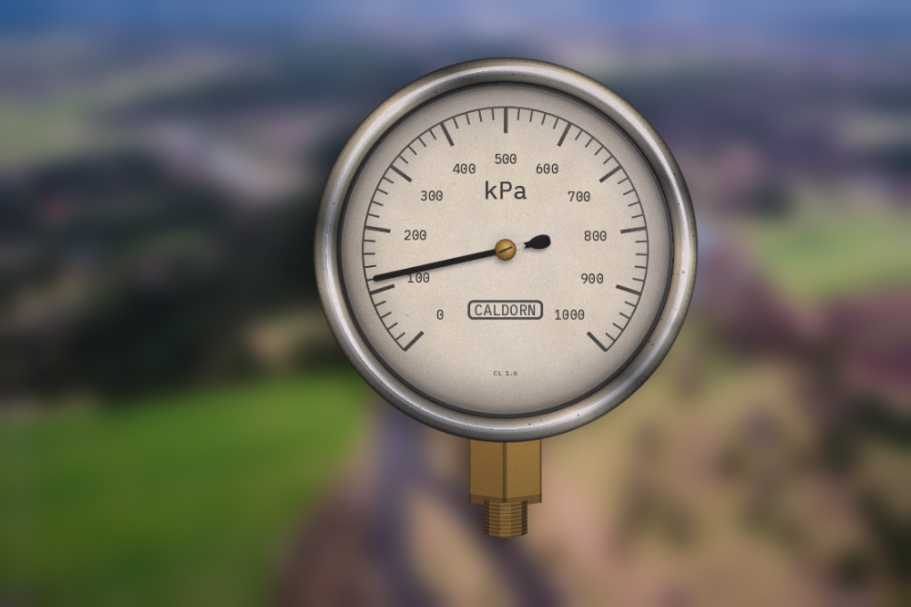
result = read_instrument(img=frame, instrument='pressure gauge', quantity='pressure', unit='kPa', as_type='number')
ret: 120 kPa
